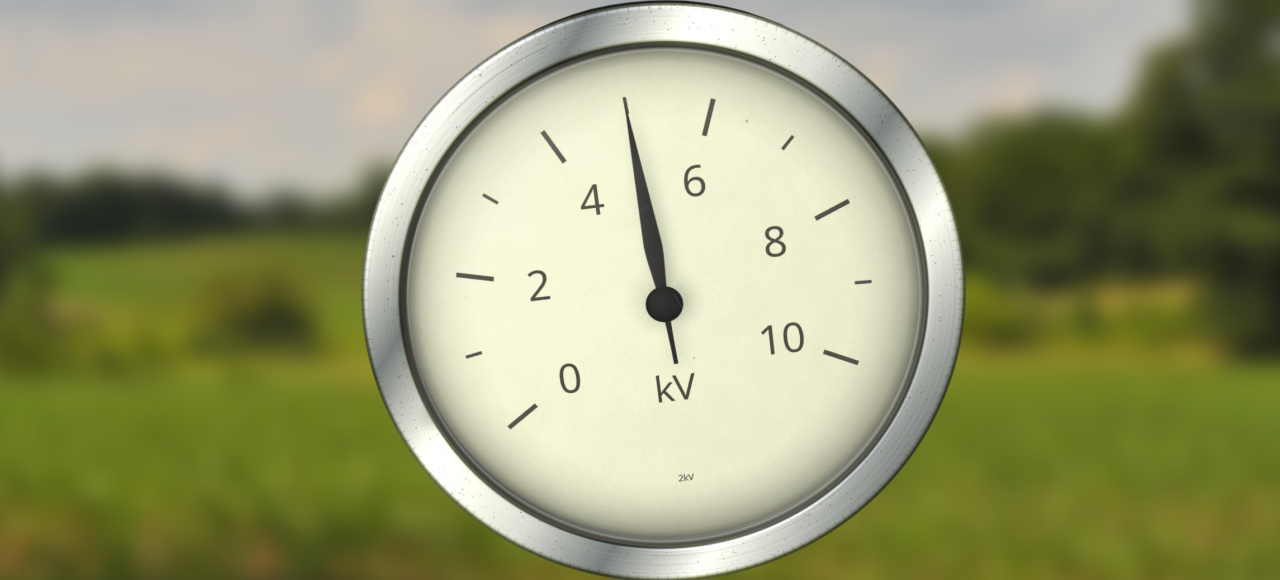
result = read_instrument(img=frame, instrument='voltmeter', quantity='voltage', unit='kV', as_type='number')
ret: 5 kV
